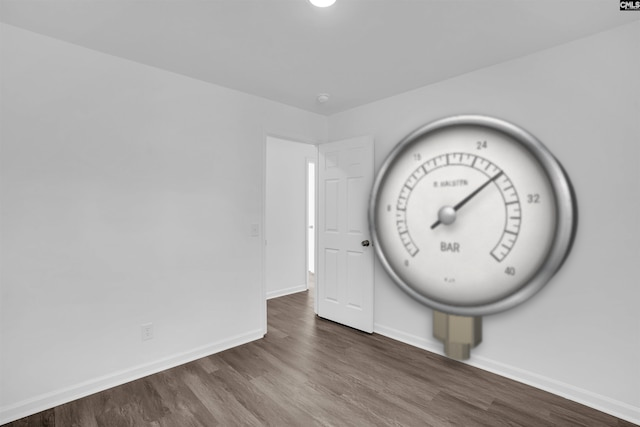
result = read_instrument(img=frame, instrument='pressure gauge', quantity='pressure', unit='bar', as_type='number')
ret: 28 bar
